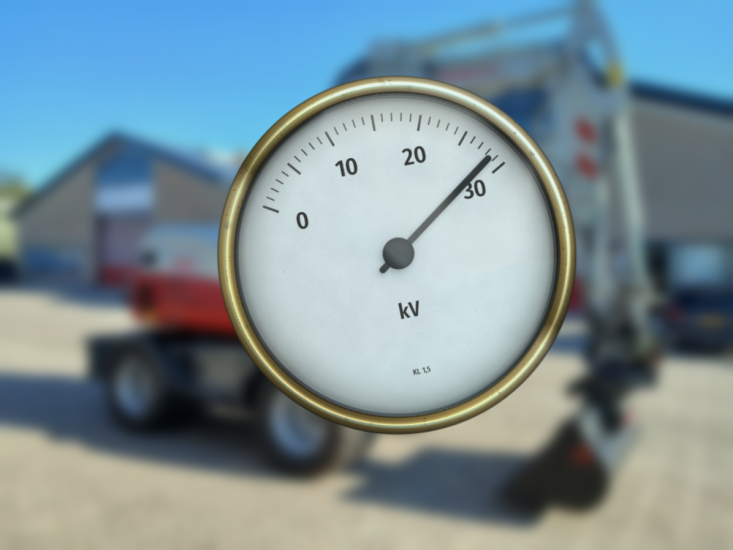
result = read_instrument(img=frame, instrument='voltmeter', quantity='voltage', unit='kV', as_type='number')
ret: 28.5 kV
